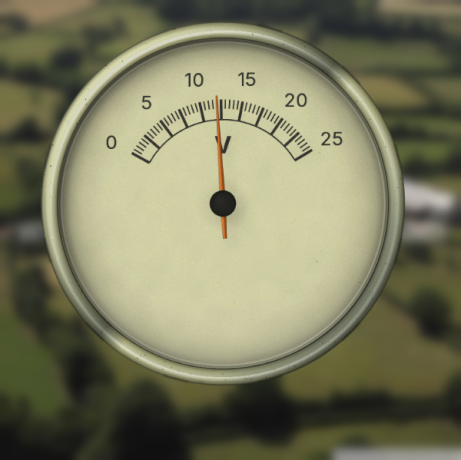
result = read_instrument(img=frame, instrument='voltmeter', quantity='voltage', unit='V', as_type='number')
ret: 12 V
